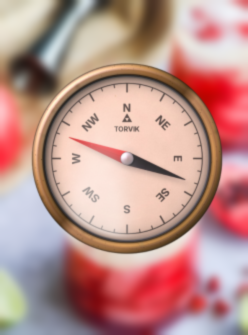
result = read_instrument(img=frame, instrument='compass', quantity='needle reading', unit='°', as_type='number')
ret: 290 °
